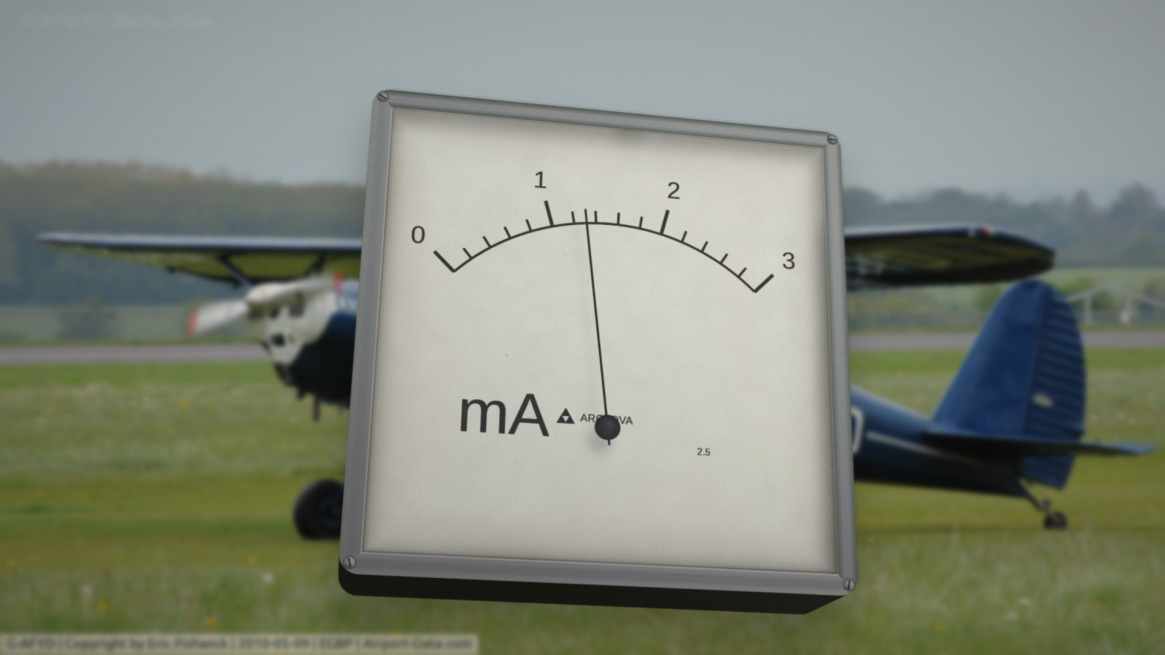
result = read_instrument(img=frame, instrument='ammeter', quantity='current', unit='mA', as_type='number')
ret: 1.3 mA
